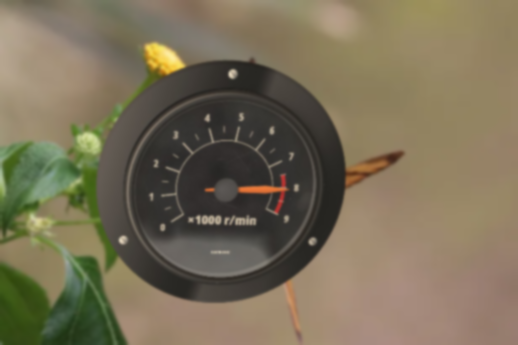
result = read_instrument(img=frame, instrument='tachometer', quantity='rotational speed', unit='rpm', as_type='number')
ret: 8000 rpm
